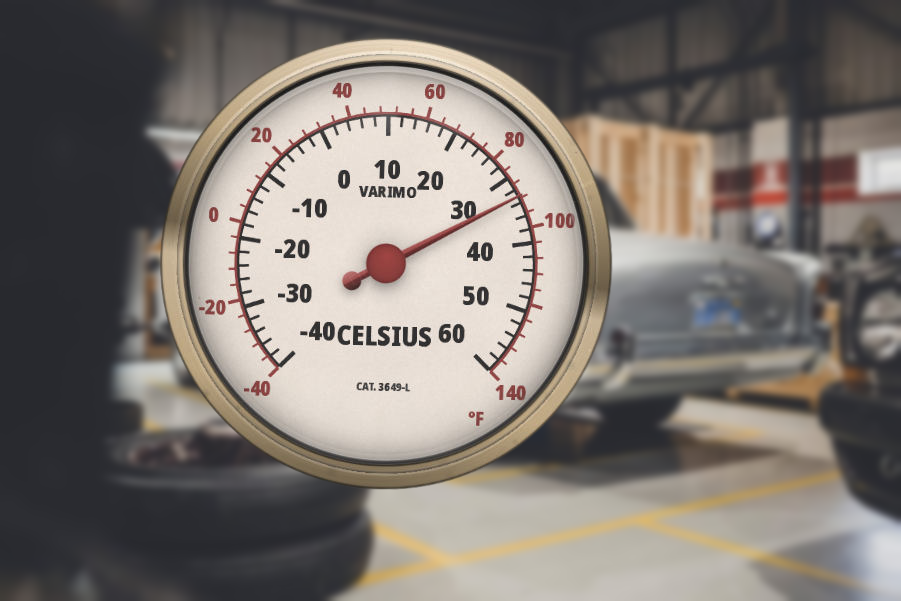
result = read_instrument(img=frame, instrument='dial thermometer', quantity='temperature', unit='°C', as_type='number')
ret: 33 °C
